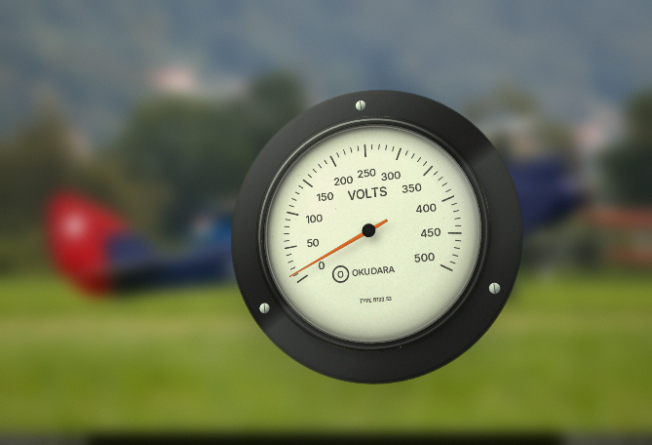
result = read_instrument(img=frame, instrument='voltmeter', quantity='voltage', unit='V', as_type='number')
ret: 10 V
